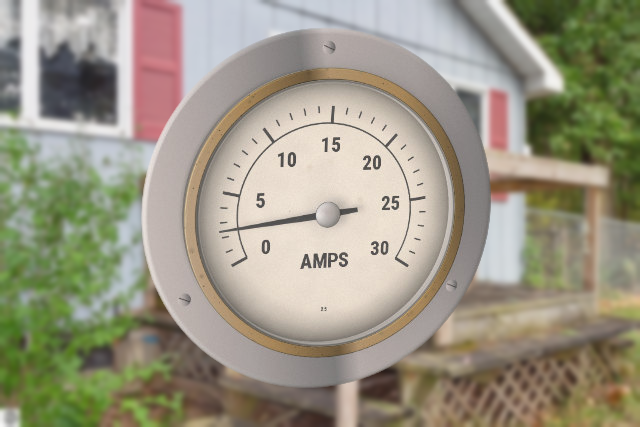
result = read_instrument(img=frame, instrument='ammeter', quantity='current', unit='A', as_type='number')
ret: 2.5 A
